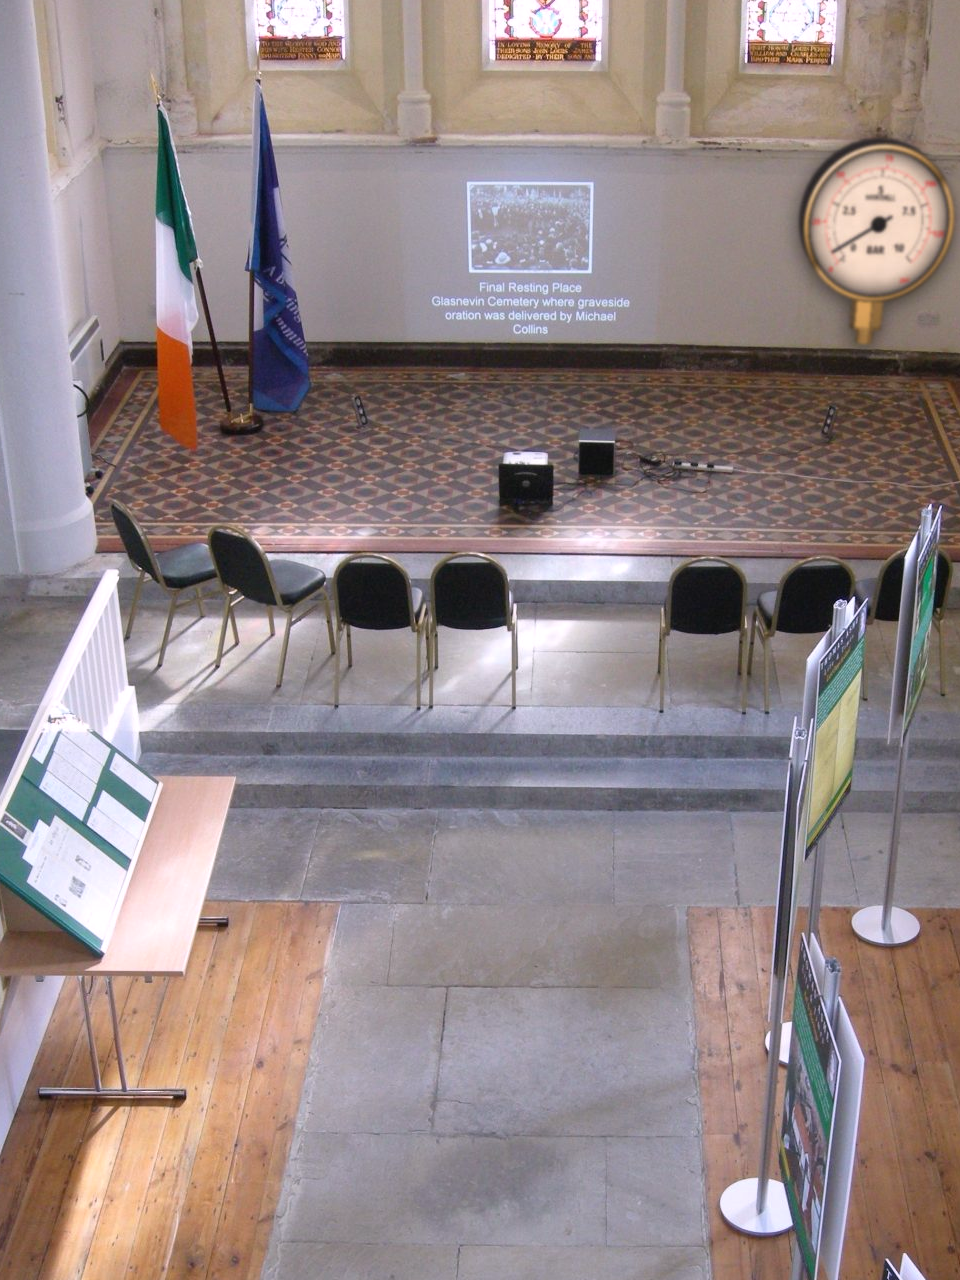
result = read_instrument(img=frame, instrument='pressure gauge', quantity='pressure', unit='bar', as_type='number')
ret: 0.5 bar
